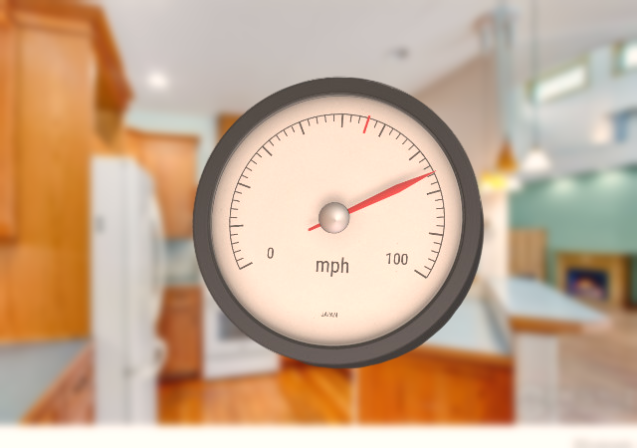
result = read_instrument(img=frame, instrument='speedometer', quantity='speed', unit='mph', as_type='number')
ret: 76 mph
